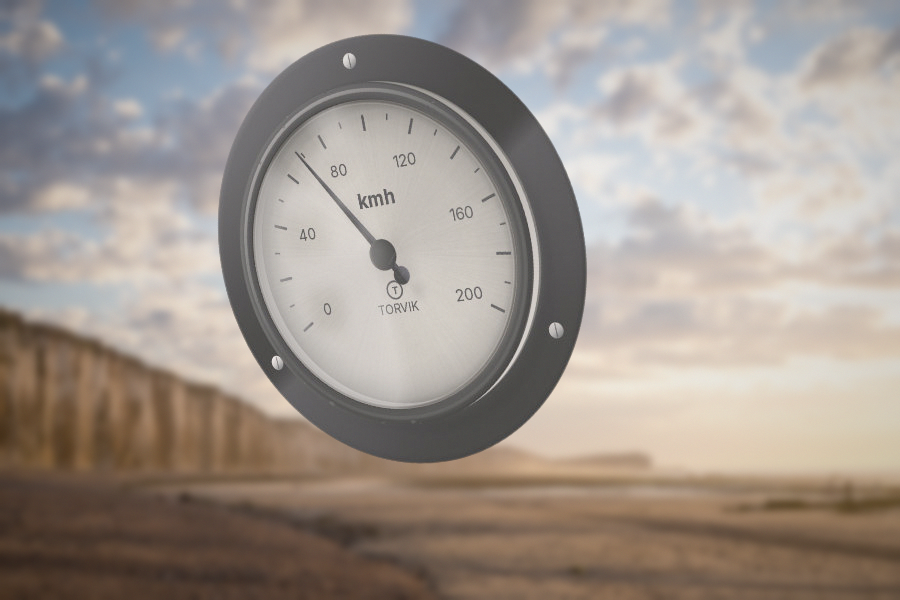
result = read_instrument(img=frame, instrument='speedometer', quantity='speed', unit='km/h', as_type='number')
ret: 70 km/h
